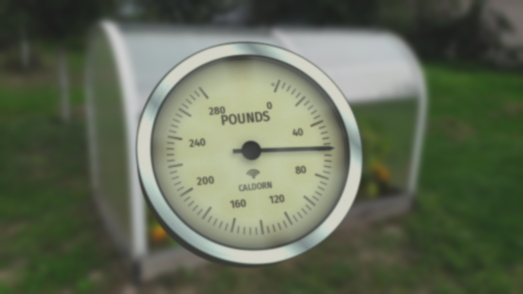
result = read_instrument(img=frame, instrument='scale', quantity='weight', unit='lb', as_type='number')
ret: 60 lb
